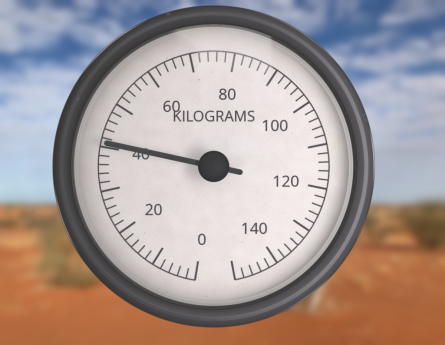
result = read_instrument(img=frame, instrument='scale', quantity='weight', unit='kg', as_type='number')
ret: 41 kg
